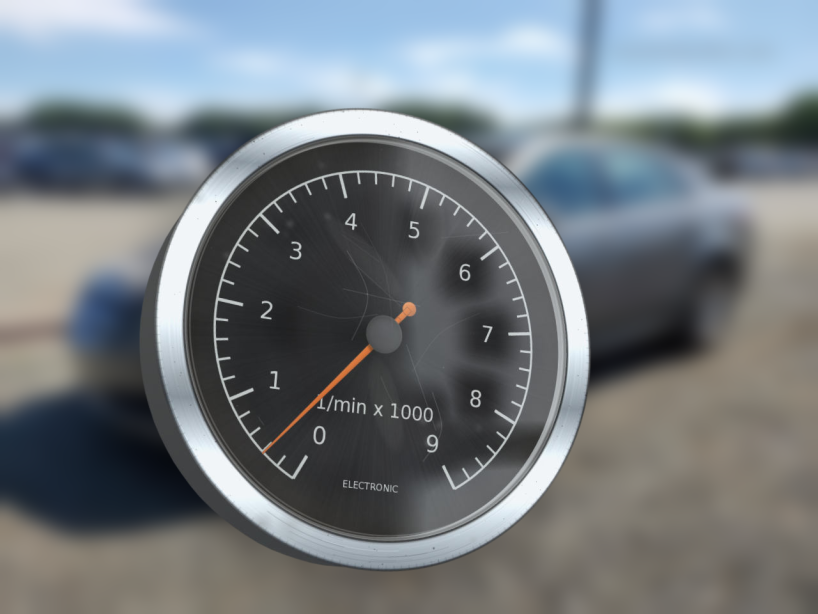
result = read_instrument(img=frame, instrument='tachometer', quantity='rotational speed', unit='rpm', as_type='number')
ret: 400 rpm
